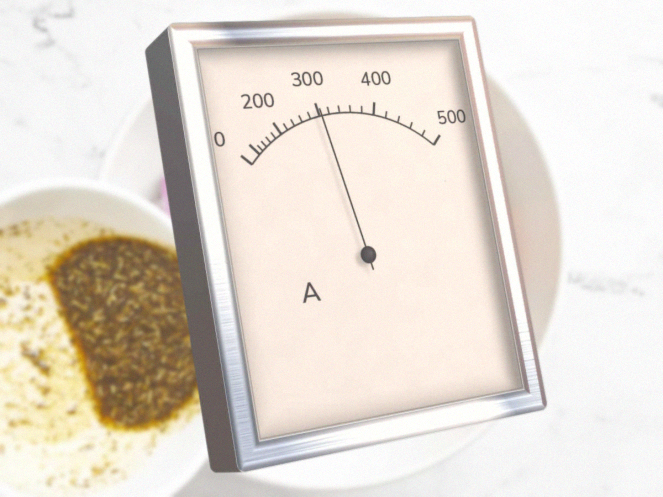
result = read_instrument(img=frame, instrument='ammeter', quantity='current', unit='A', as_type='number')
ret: 300 A
